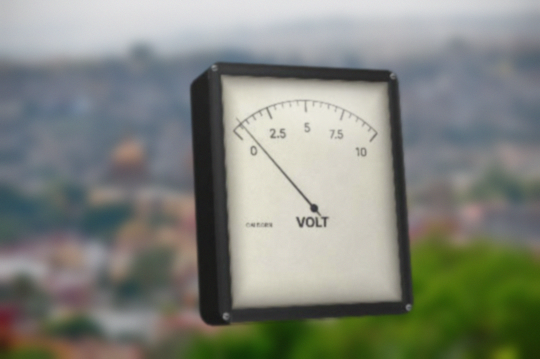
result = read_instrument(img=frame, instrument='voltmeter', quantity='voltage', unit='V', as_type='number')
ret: 0.5 V
